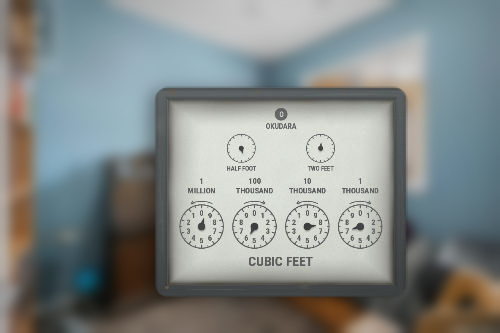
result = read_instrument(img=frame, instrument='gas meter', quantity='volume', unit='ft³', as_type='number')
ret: 957700 ft³
